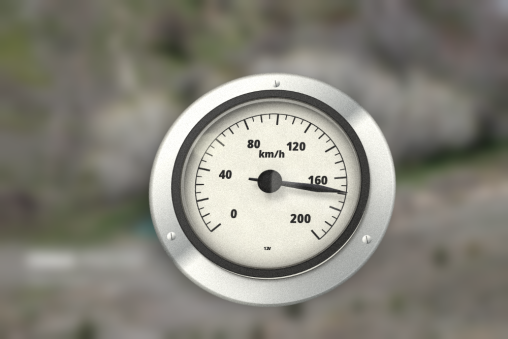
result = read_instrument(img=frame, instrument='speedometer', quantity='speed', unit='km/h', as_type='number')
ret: 170 km/h
